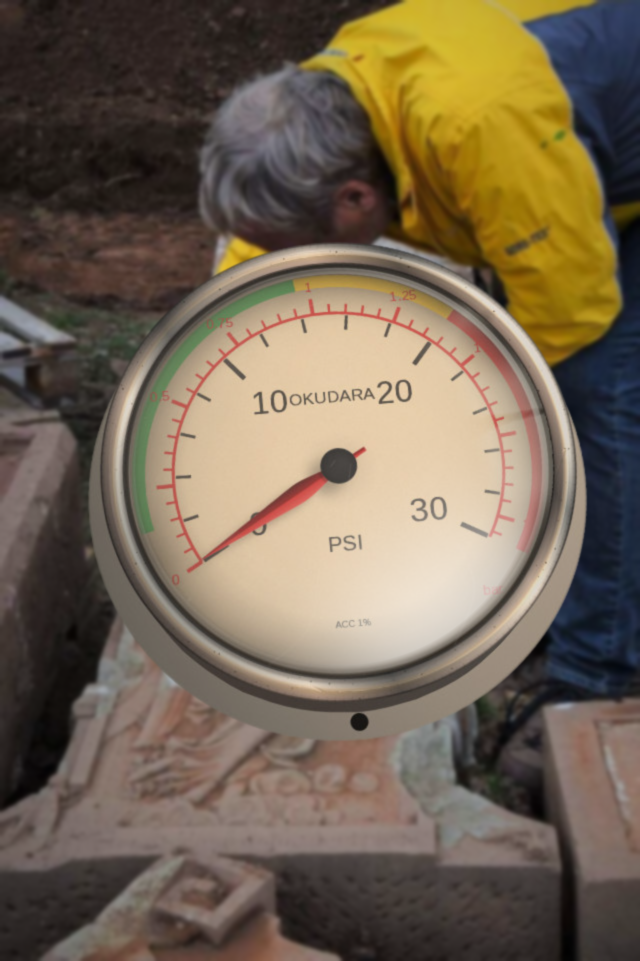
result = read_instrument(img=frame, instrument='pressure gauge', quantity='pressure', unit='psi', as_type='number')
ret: 0 psi
